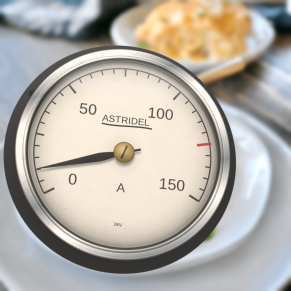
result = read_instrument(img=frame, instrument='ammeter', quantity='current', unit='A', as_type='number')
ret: 10 A
